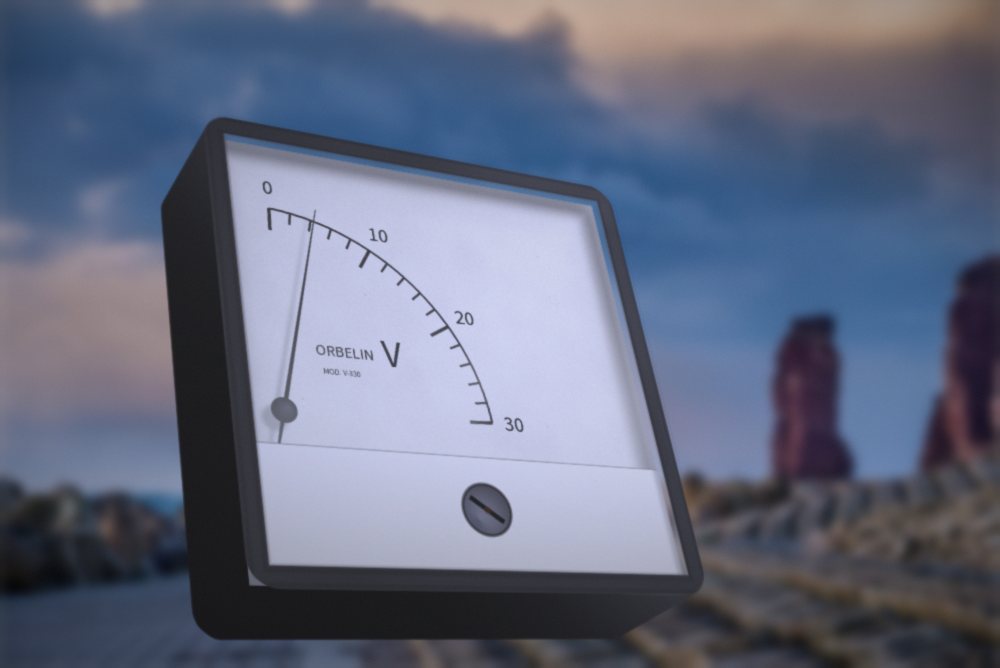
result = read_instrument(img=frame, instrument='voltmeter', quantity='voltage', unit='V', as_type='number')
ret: 4 V
